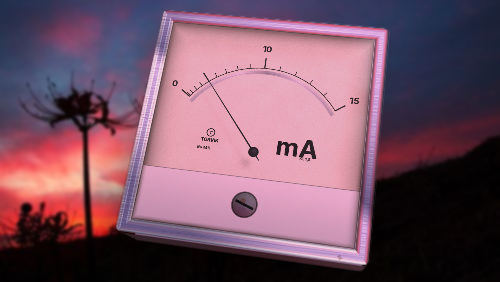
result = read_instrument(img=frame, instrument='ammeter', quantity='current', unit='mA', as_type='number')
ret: 5 mA
